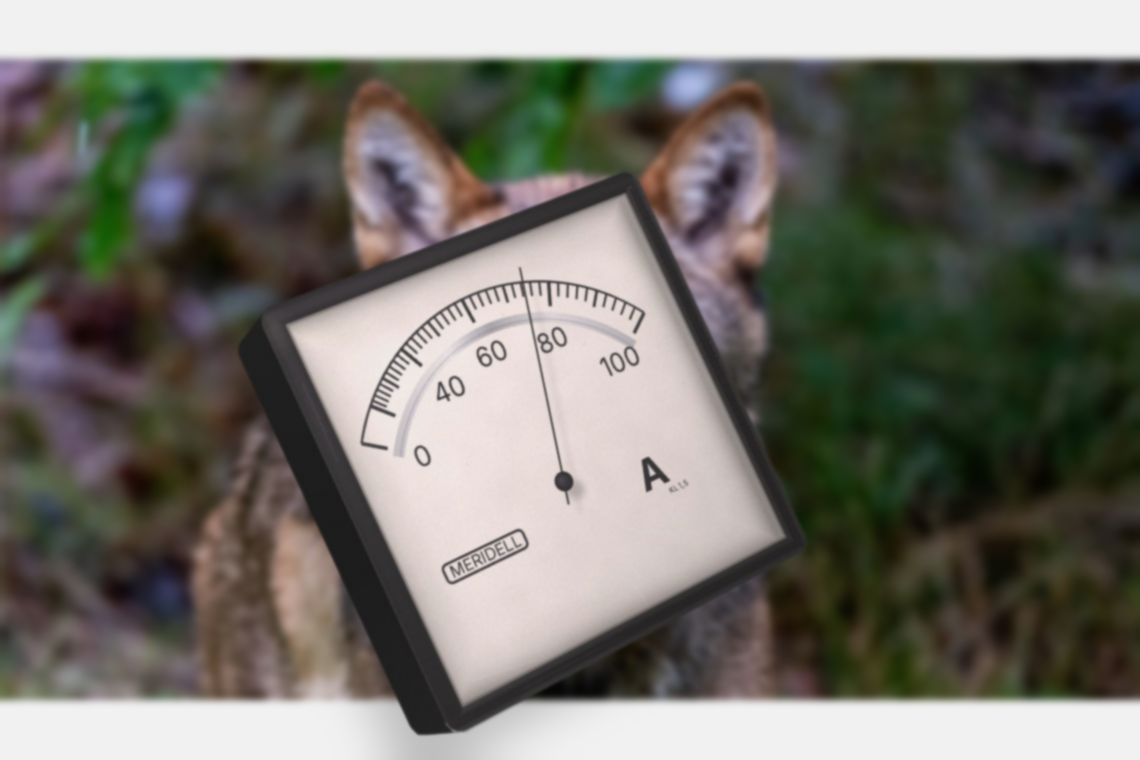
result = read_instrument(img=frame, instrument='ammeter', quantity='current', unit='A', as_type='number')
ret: 74 A
